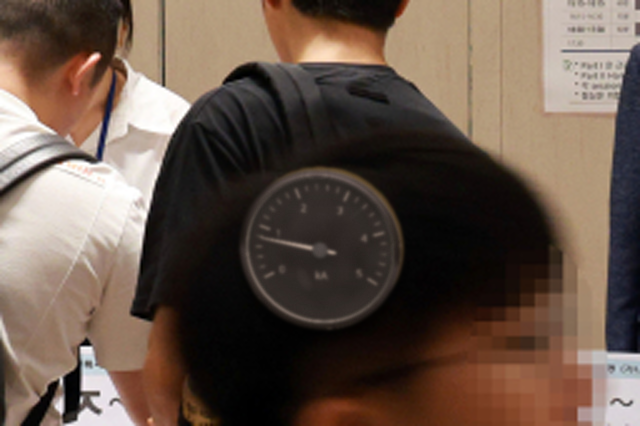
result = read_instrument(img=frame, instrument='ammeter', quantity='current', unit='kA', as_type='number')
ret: 0.8 kA
